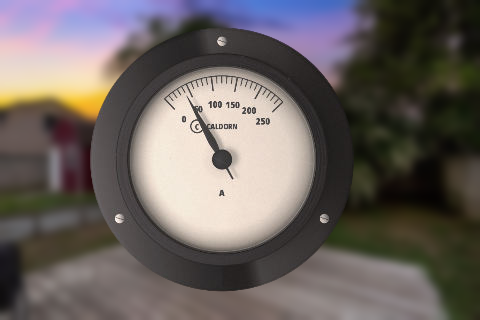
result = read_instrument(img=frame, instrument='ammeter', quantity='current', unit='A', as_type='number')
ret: 40 A
